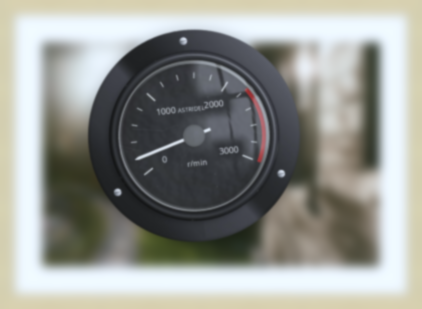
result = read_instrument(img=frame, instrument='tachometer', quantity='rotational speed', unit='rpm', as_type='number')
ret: 200 rpm
